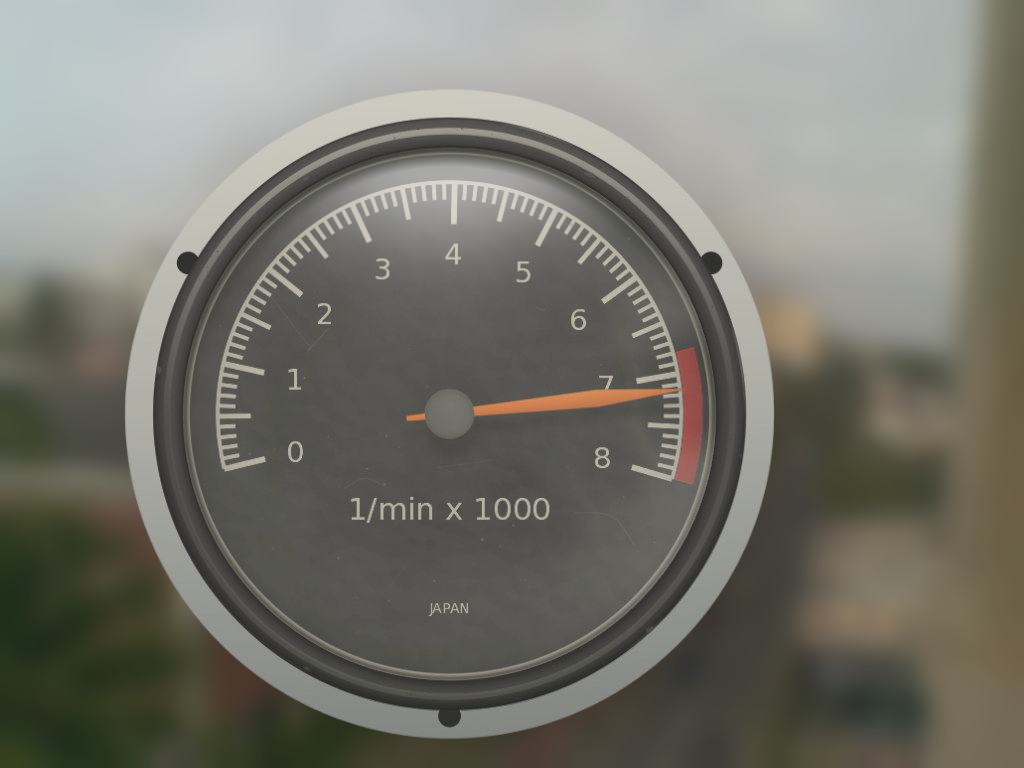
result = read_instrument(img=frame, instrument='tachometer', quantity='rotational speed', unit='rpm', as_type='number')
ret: 7150 rpm
